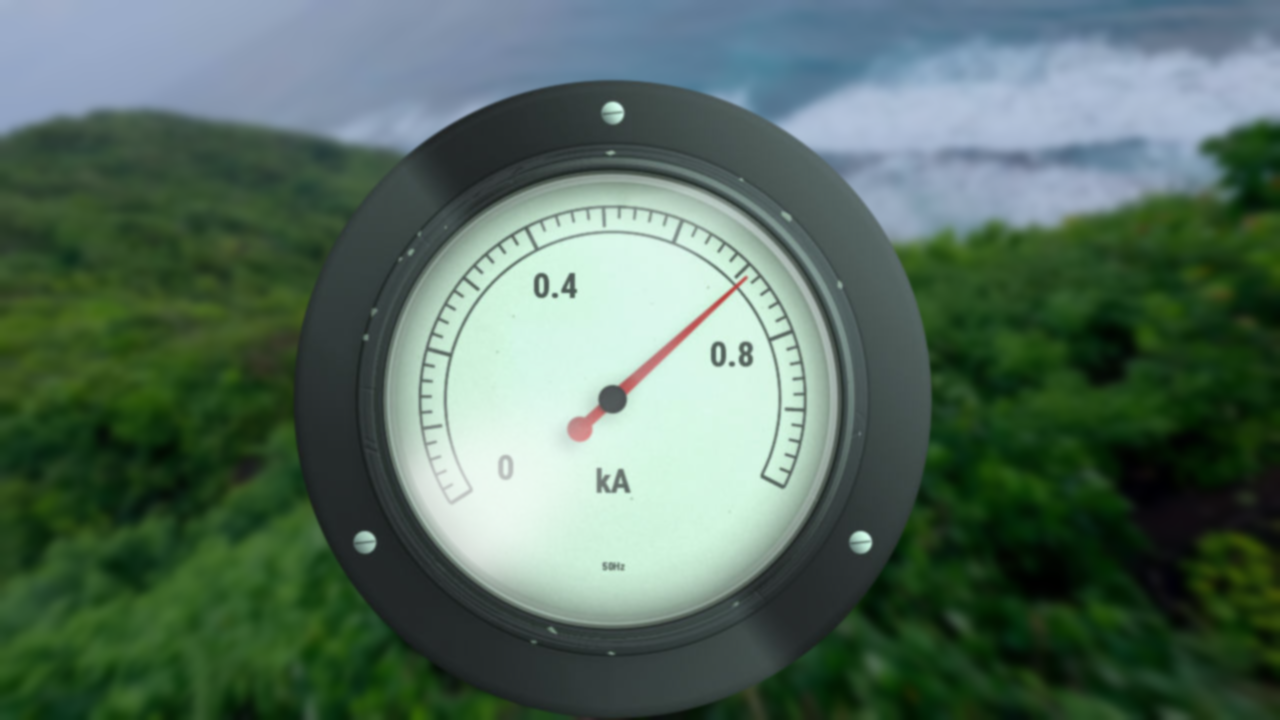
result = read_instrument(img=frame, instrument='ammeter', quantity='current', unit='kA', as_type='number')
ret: 0.71 kA
